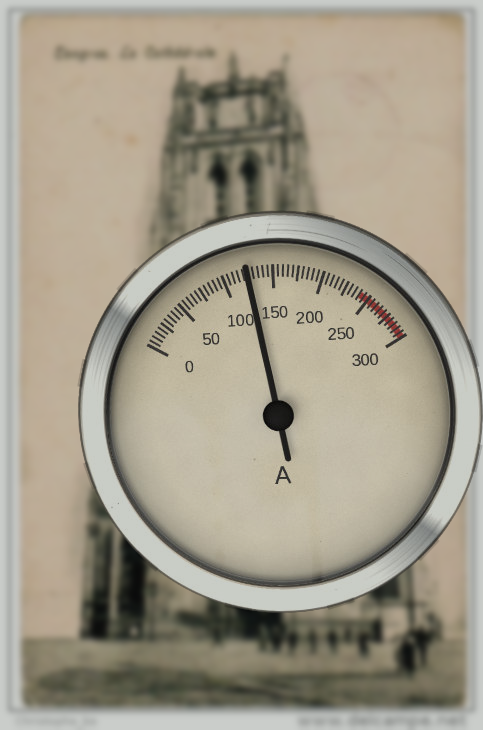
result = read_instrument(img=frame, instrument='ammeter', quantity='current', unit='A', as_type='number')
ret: 125 A
